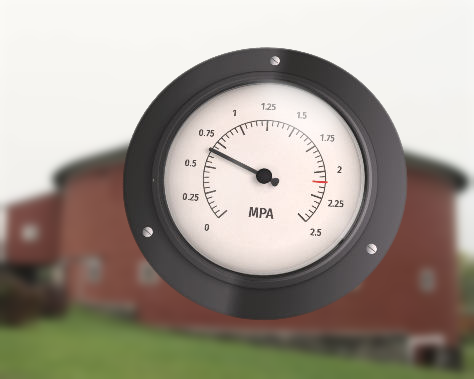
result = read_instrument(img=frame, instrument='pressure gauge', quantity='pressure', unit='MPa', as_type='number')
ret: 0.65 MPa
